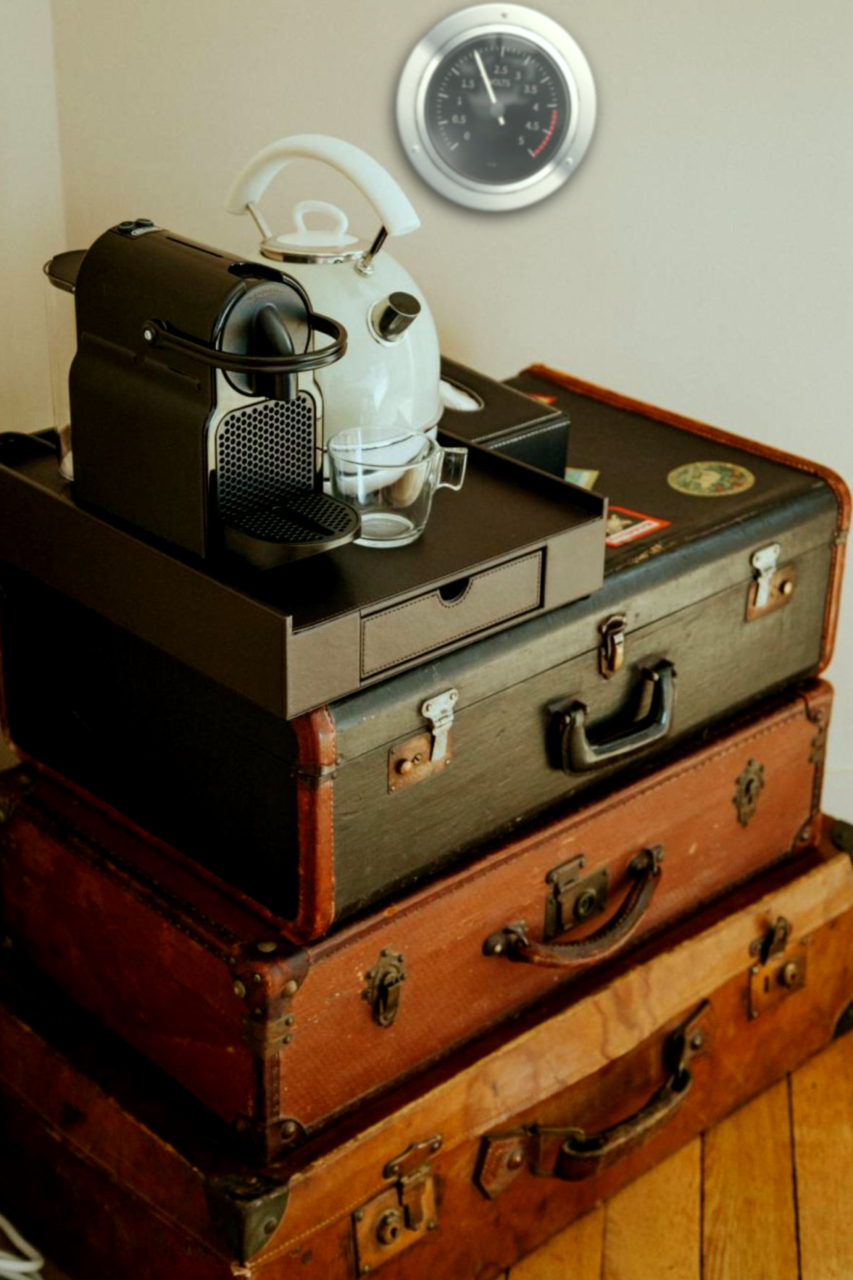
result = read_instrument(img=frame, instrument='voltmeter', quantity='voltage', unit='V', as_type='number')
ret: 2 V
